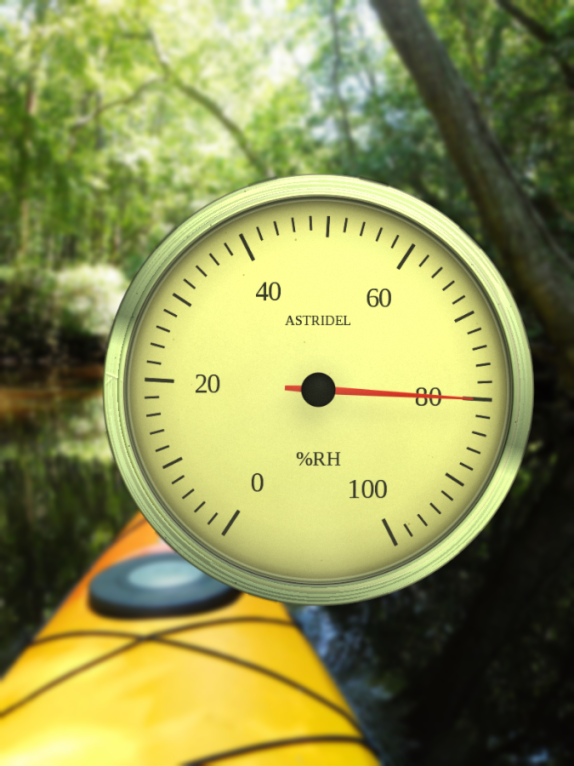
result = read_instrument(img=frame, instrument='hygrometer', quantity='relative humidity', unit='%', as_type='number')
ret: 80 %
